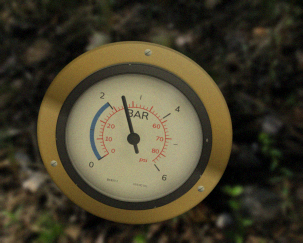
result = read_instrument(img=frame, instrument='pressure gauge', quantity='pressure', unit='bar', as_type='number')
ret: 2.5 bar
